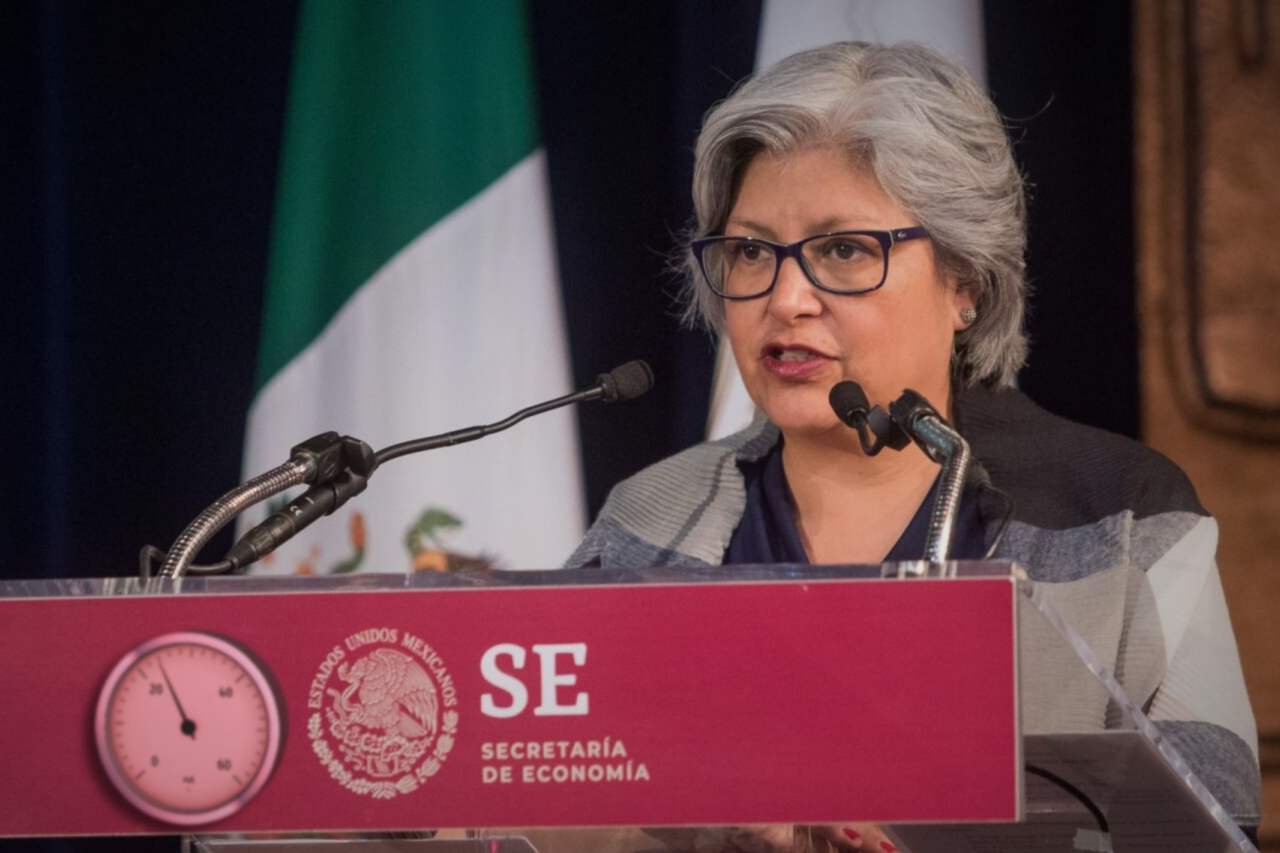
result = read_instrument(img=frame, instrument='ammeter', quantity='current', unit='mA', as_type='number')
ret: 24 mA
